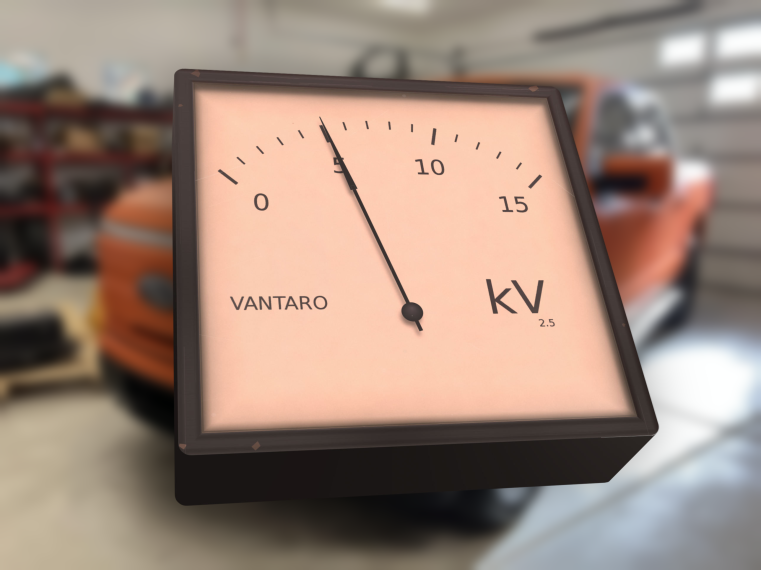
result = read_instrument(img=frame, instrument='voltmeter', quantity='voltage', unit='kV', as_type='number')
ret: 5 kV
